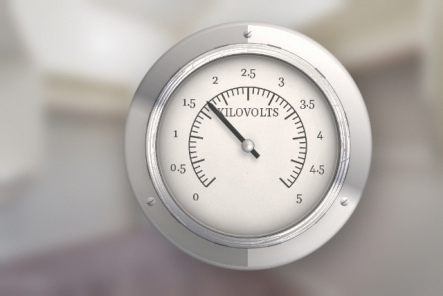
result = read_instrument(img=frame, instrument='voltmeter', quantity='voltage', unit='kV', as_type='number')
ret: 1.7 kV
